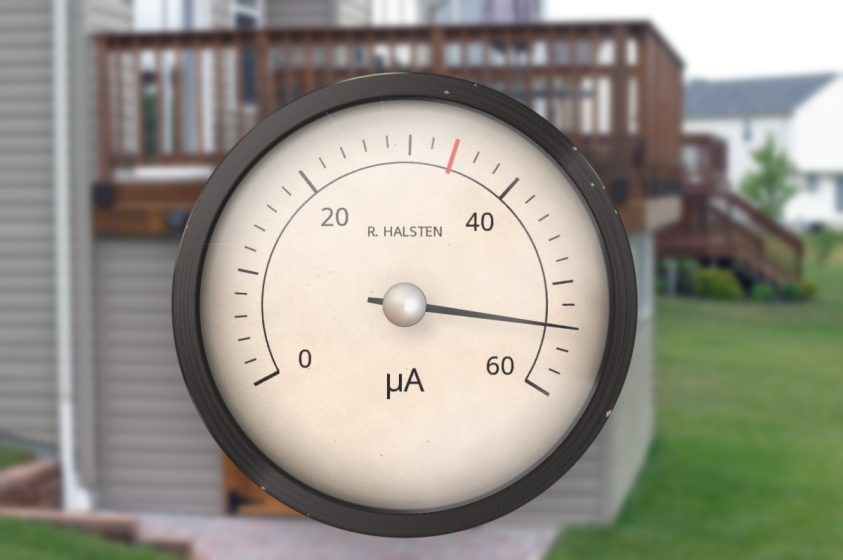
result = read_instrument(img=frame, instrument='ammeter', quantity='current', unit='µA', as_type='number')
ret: 54 µA
